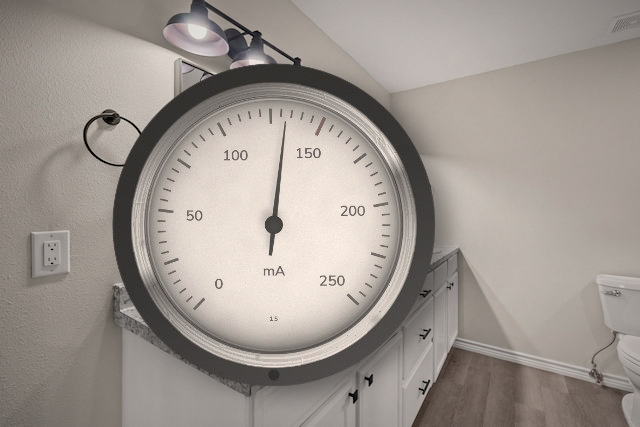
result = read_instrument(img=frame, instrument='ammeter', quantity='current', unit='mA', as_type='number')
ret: 132.5 mA
